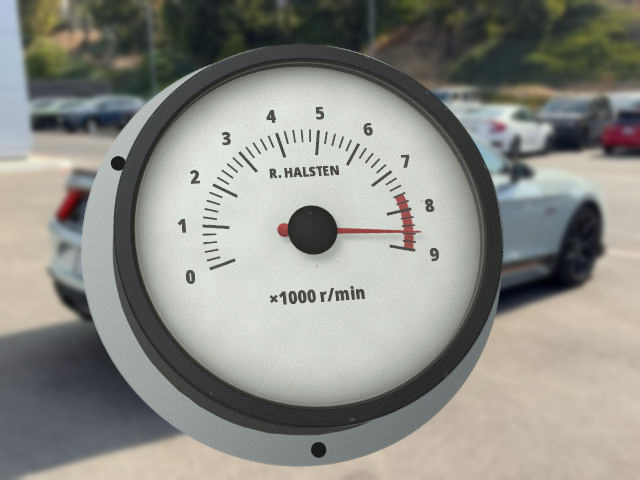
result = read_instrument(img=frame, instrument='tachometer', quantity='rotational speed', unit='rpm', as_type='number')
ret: 8600 rpm
